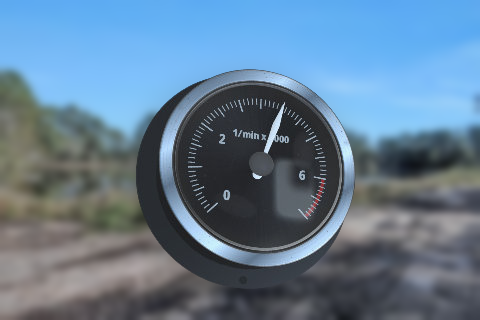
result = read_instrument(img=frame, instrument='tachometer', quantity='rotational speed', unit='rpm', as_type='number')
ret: 4000 rpm
